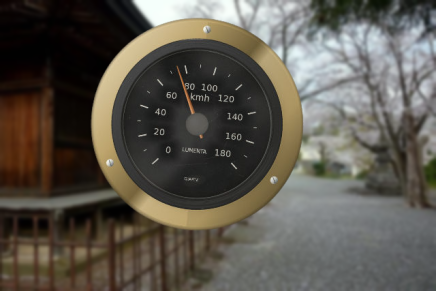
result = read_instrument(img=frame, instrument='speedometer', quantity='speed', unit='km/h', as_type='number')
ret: 75 km/h
